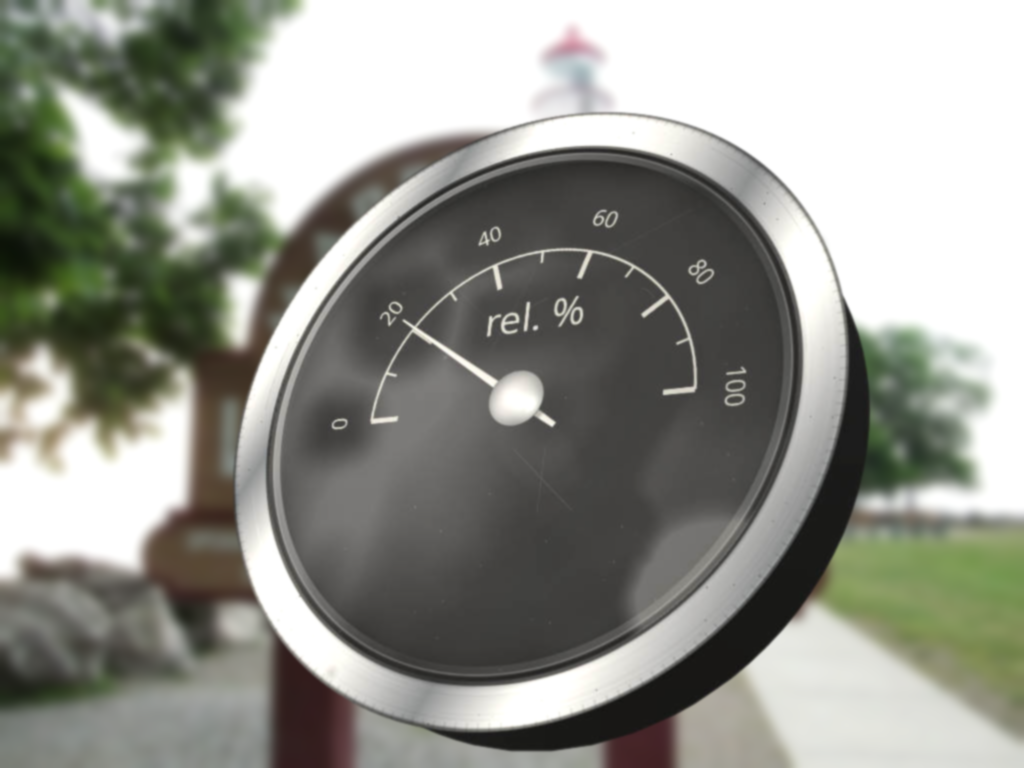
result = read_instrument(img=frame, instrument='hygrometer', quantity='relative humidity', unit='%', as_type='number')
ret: 20 %
